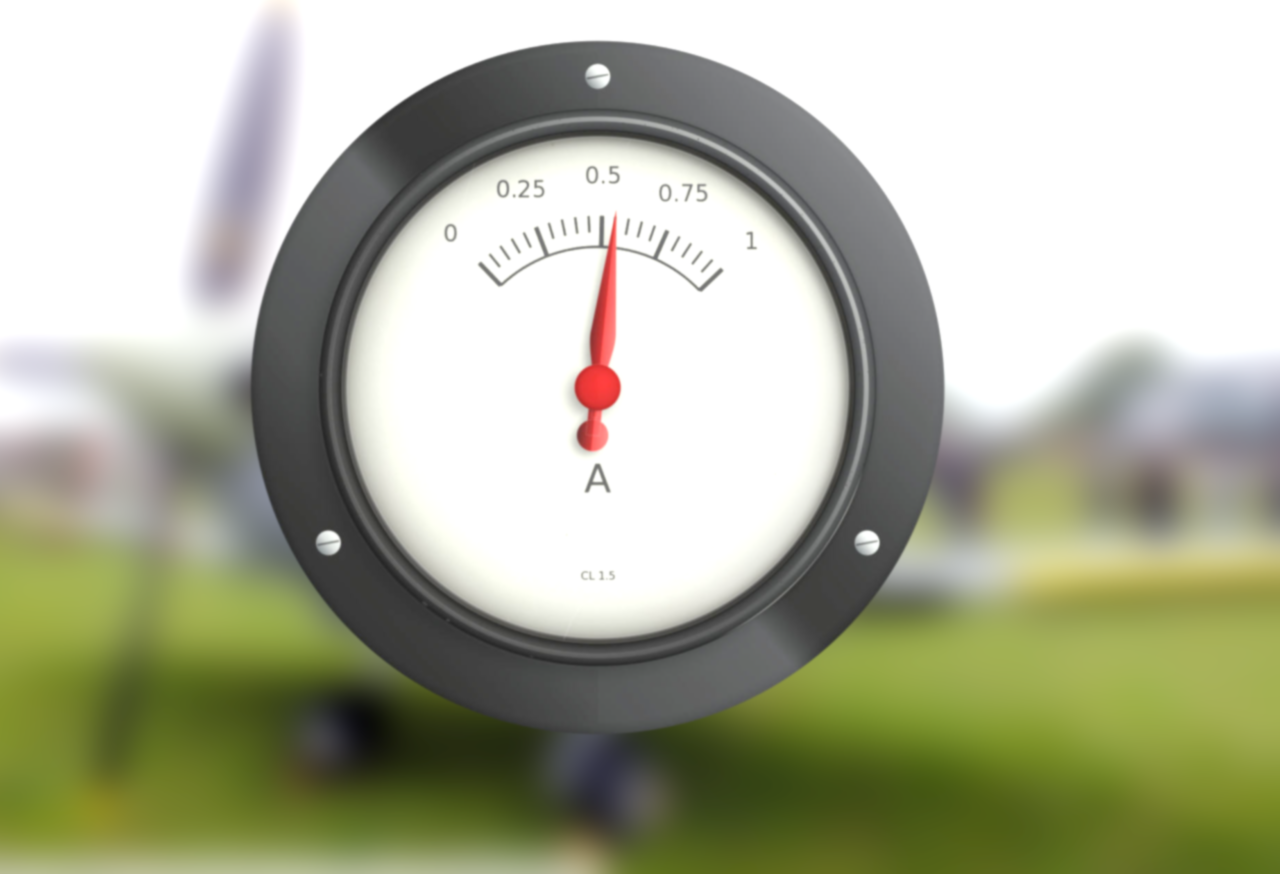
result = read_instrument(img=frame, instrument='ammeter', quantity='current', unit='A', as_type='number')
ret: 0.55 A
